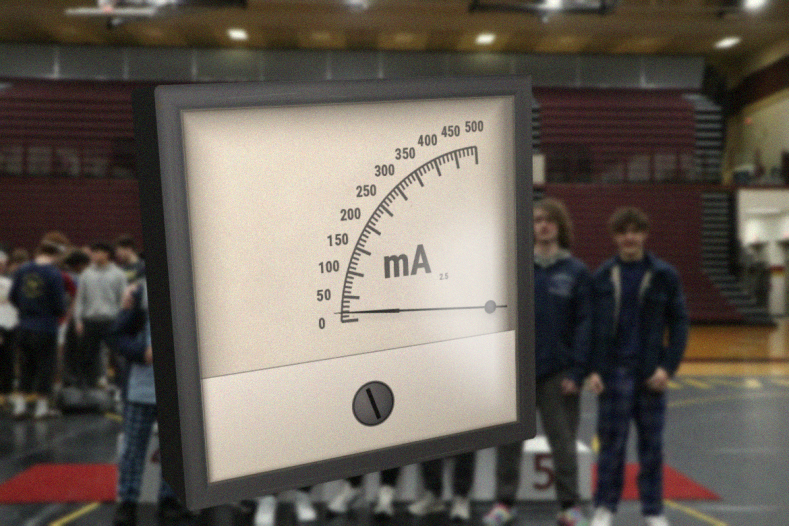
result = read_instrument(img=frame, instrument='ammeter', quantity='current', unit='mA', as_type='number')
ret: 20 mA
